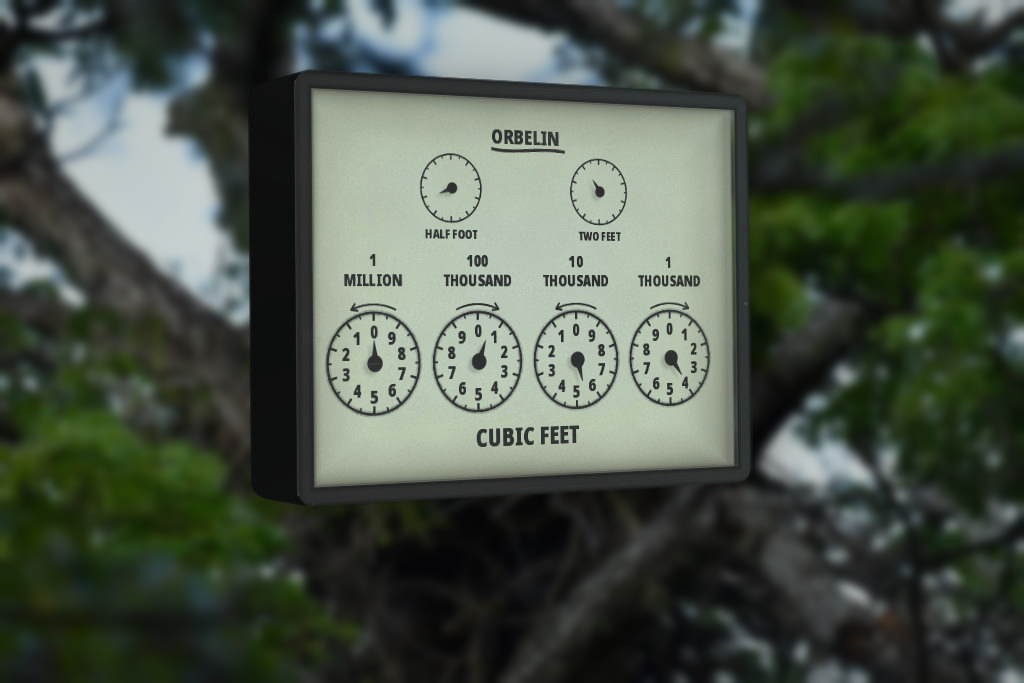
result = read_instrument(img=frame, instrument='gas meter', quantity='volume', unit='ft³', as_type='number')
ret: 5400 ft³
